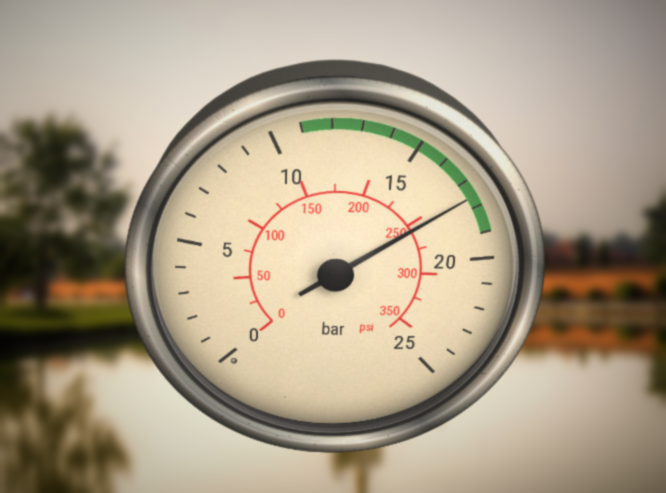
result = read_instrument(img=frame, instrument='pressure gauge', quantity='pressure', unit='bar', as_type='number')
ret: 17.5 bar
